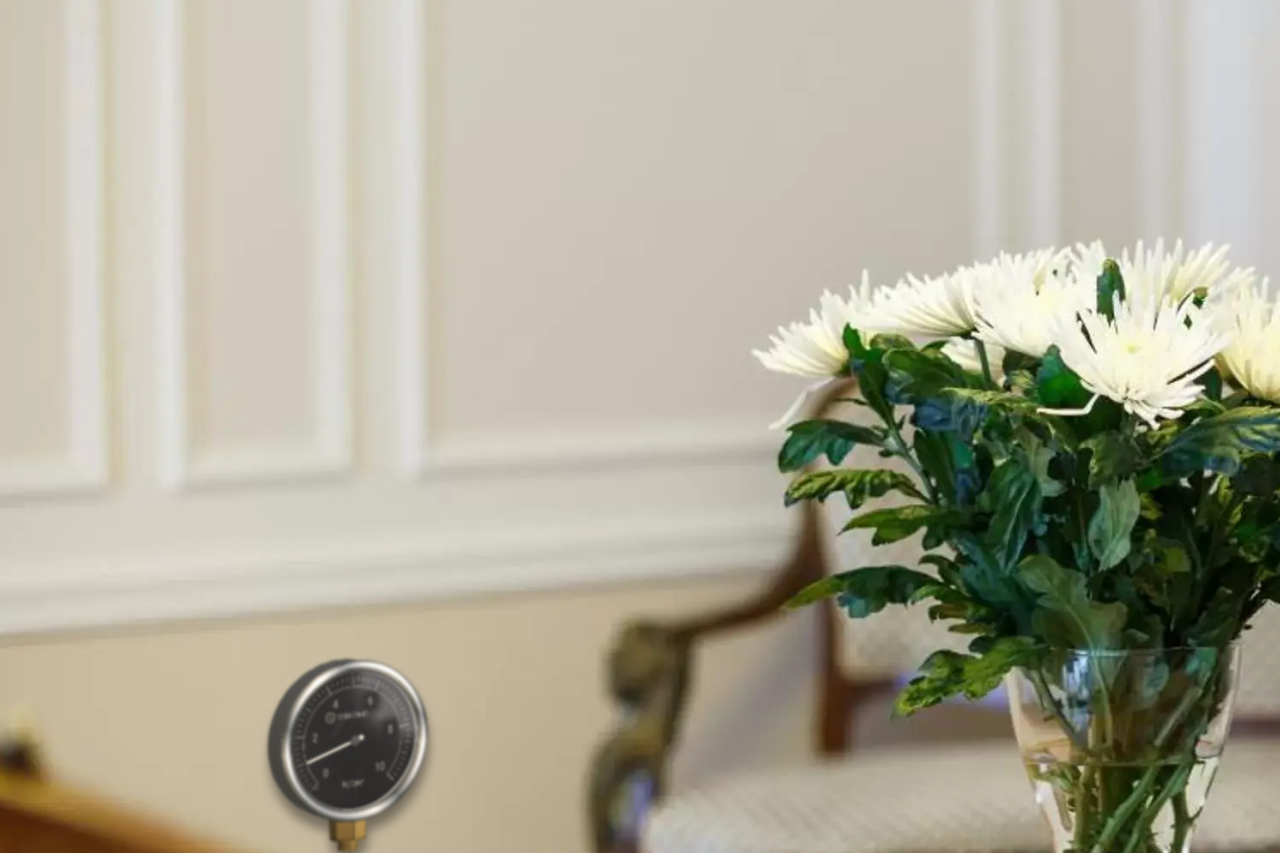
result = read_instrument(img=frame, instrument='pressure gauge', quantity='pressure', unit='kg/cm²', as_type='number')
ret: 1 kg/cm²
